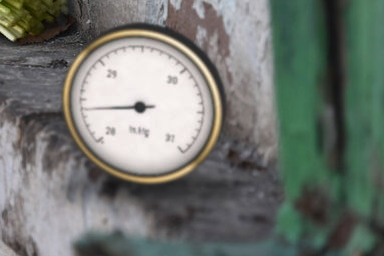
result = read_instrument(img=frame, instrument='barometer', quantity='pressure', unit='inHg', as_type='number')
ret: 28.4 inHg
